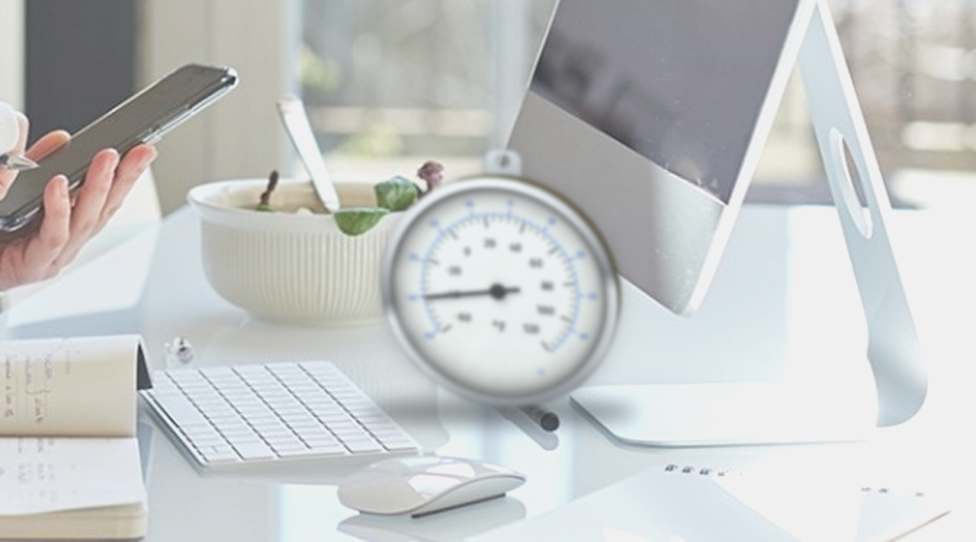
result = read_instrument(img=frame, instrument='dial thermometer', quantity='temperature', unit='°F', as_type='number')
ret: -40 °F
